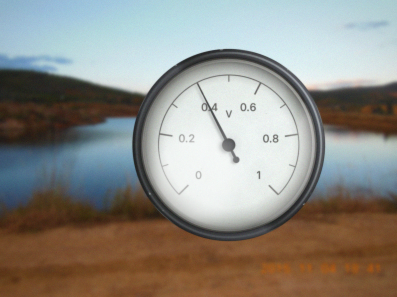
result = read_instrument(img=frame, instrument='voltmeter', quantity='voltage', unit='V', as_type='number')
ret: 0.4 V
